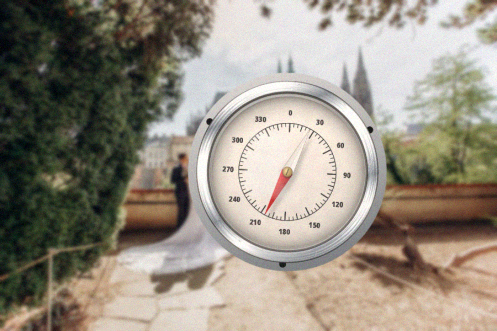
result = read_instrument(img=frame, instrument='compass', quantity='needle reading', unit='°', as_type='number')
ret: 205 °
